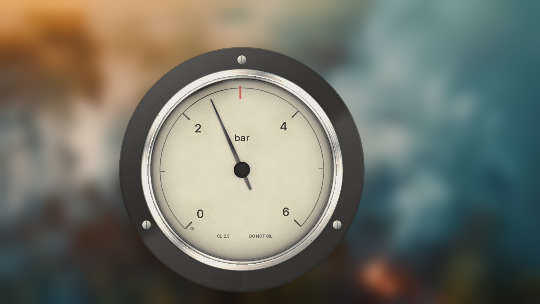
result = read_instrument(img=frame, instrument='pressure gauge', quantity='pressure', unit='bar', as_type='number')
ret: 2.5 bar
